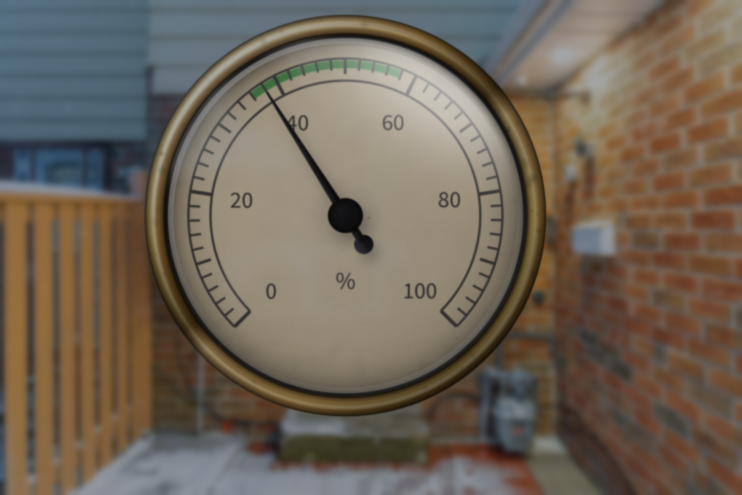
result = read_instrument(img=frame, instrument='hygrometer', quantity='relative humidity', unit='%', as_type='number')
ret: 38 %
